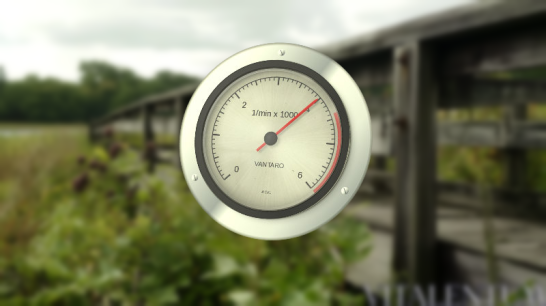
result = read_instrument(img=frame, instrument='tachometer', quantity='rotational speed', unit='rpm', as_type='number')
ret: 4000 rpm
